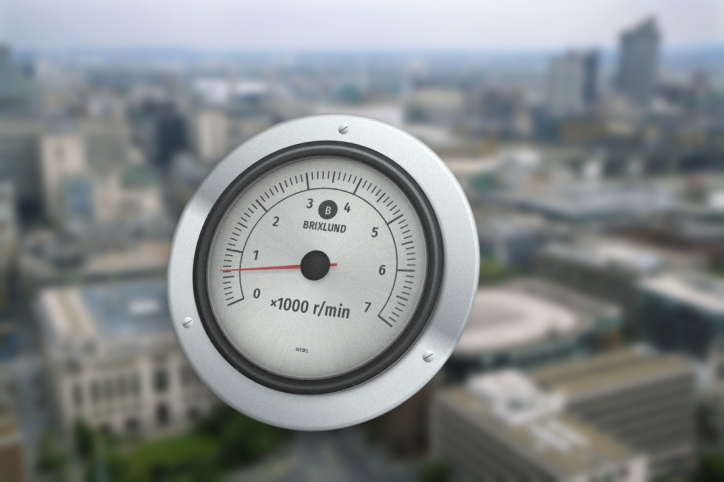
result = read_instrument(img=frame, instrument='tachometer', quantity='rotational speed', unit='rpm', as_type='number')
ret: 600 rpm
